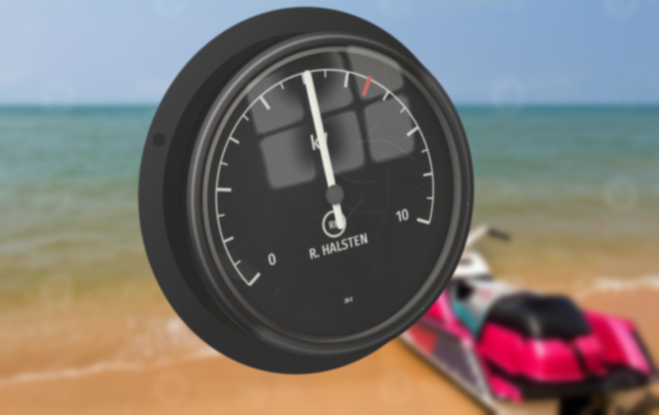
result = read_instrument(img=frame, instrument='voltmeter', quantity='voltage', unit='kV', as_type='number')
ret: 5 kV
